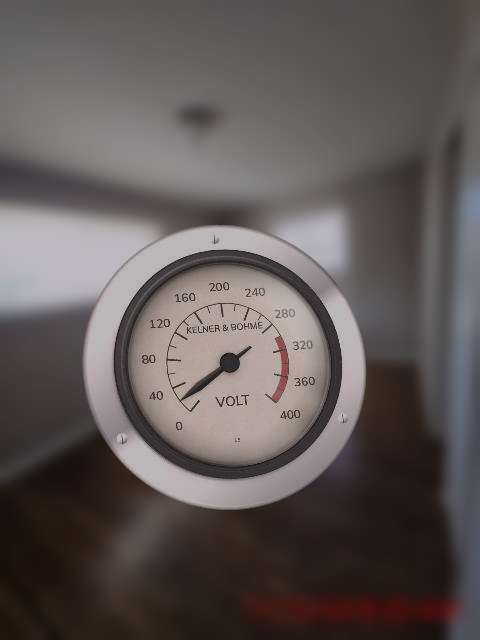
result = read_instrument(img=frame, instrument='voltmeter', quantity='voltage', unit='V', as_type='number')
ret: 20 V
